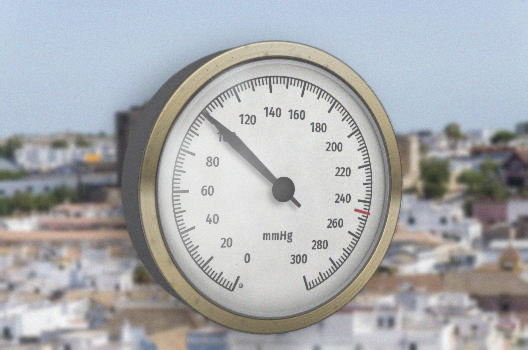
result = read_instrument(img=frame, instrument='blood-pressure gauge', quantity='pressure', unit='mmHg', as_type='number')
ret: 100 mmHg
